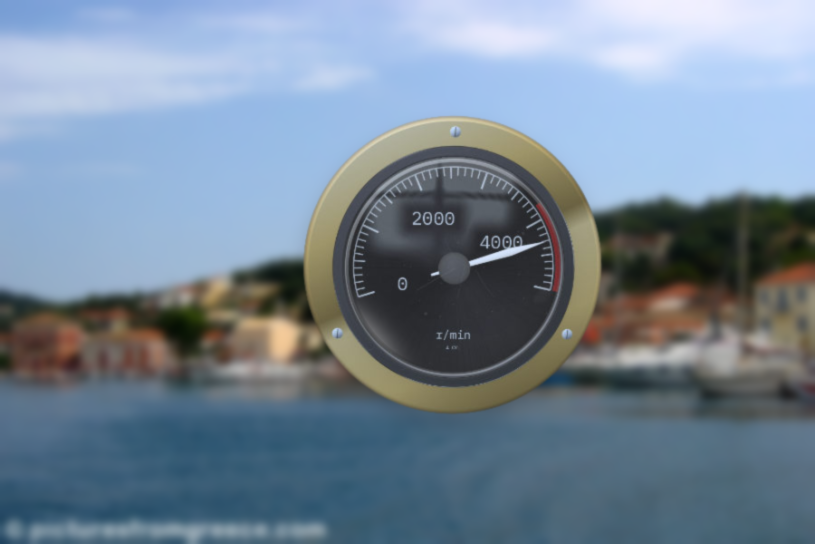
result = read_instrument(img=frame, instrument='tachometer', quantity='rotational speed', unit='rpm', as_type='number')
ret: 4300 rpm
